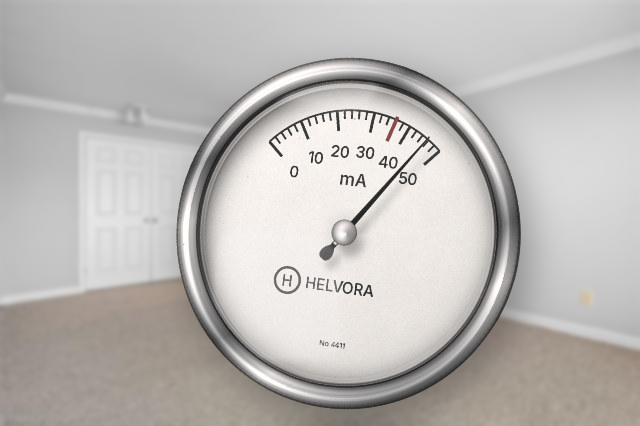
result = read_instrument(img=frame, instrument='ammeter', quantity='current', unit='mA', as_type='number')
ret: 46 mA
